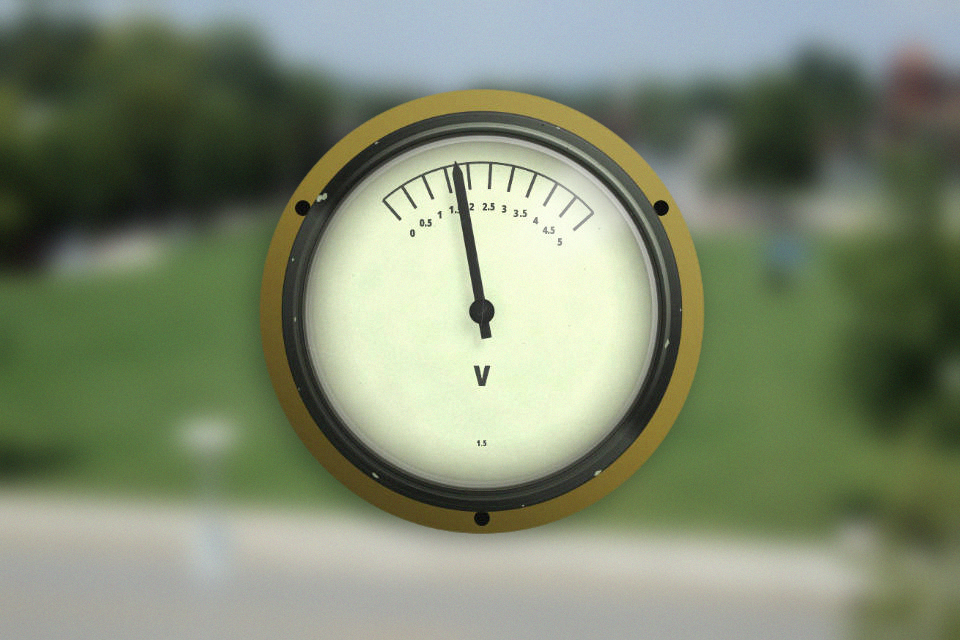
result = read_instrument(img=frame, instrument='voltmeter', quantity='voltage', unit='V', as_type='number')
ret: 1.75 V
